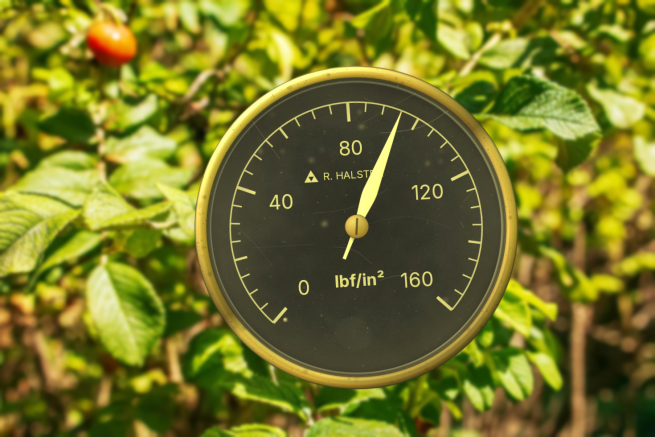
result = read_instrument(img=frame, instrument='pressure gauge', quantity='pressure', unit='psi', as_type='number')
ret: 95 psi
